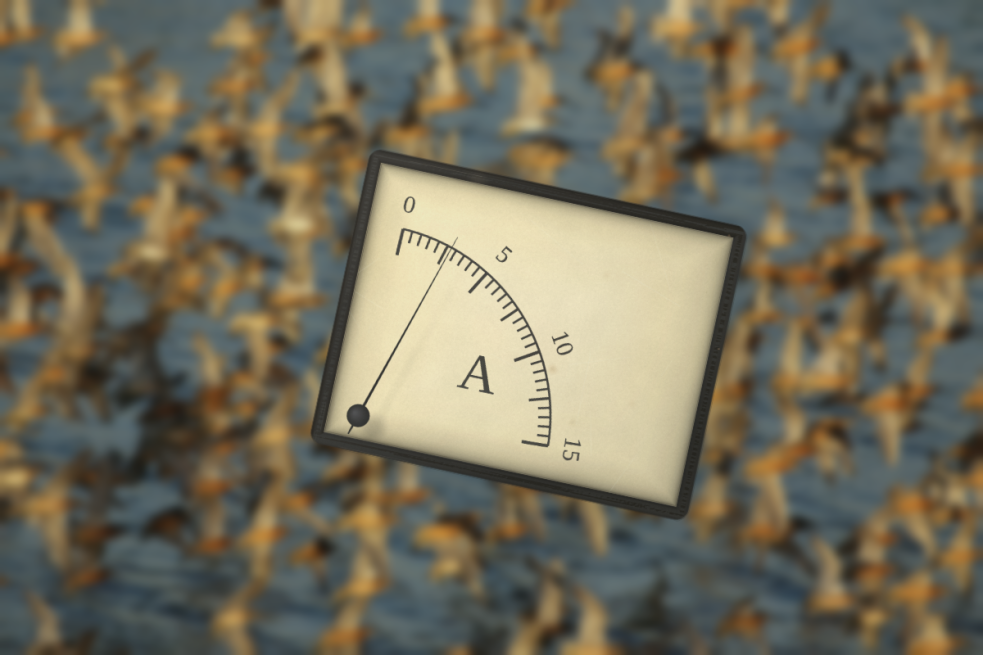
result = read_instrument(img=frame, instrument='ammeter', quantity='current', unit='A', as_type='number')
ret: 2.75 A
